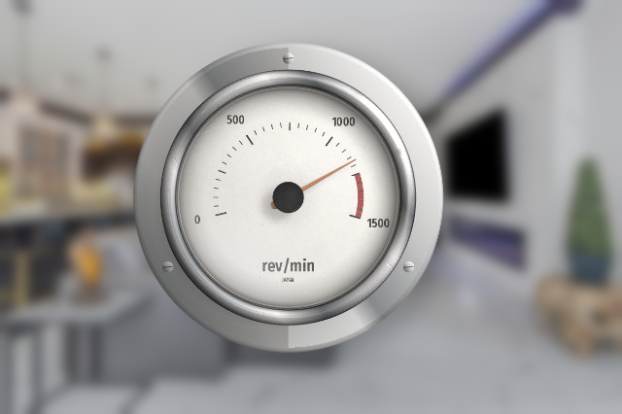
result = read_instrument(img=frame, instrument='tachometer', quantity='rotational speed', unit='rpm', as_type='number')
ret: 1175 rpm
